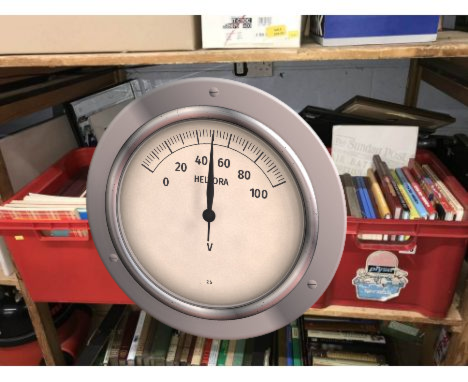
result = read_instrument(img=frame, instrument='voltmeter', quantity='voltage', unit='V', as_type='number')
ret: 50 V
